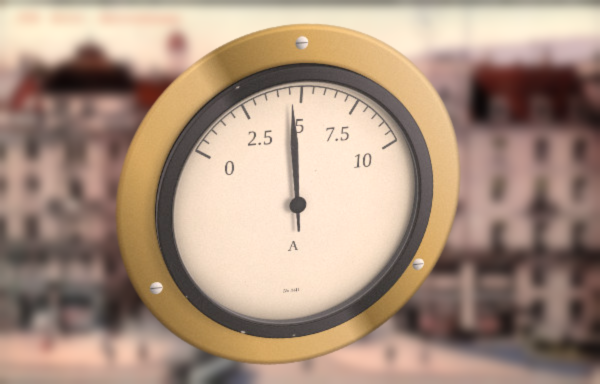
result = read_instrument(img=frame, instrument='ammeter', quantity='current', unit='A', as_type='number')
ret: 4.5 A
